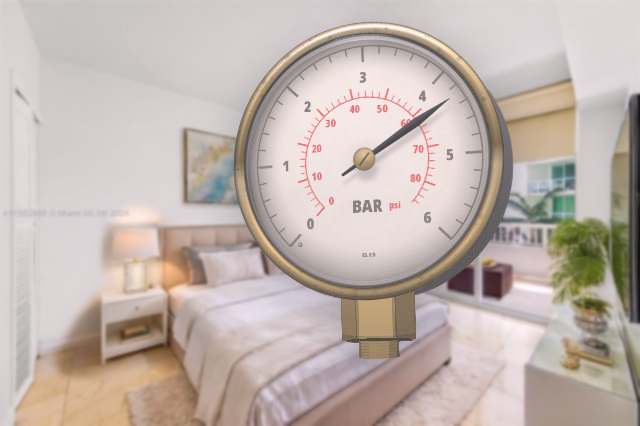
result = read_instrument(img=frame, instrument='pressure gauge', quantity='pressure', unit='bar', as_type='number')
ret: 4.3 bar
